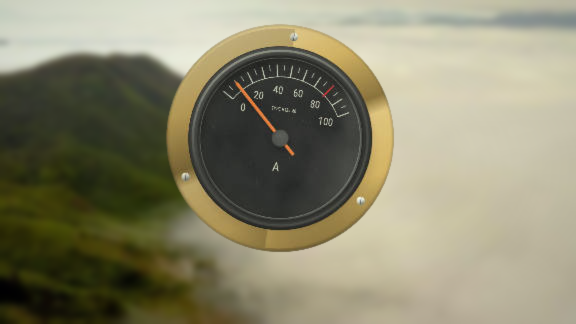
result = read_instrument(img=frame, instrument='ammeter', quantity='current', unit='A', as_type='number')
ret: 10 A
